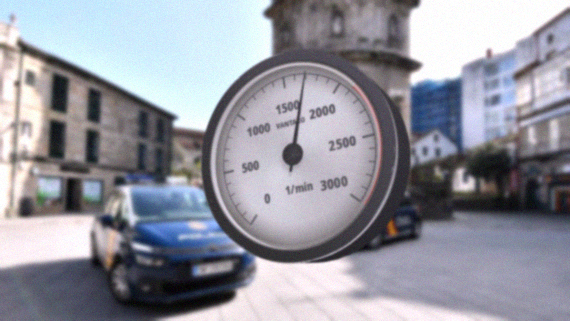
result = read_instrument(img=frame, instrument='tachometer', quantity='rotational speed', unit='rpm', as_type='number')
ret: 1700 rpm
